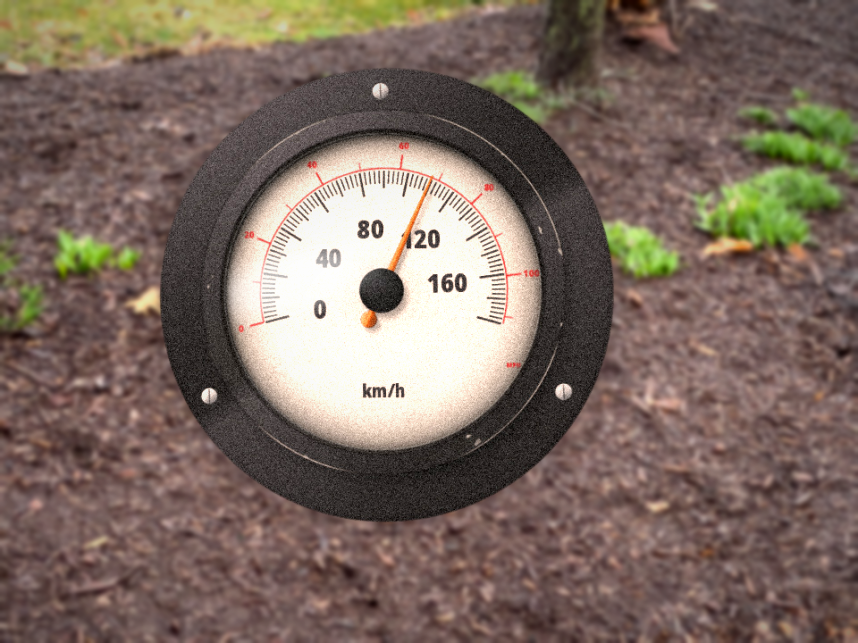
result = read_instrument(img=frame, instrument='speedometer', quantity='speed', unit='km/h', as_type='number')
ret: 110 km/h
